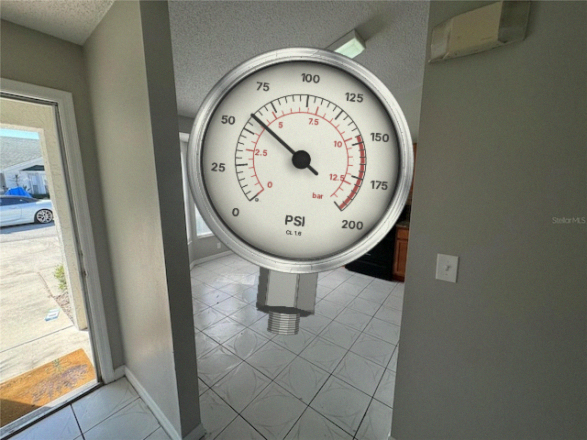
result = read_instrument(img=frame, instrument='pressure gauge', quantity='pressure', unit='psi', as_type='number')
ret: 60 psi
